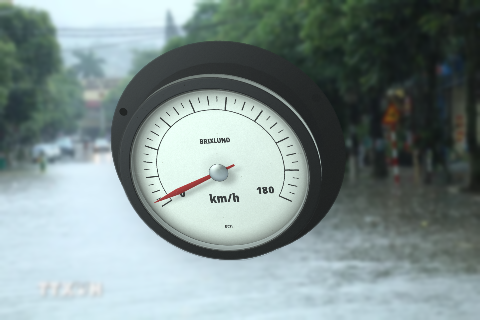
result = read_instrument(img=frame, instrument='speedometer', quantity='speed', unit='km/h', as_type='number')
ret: 5 km/h
